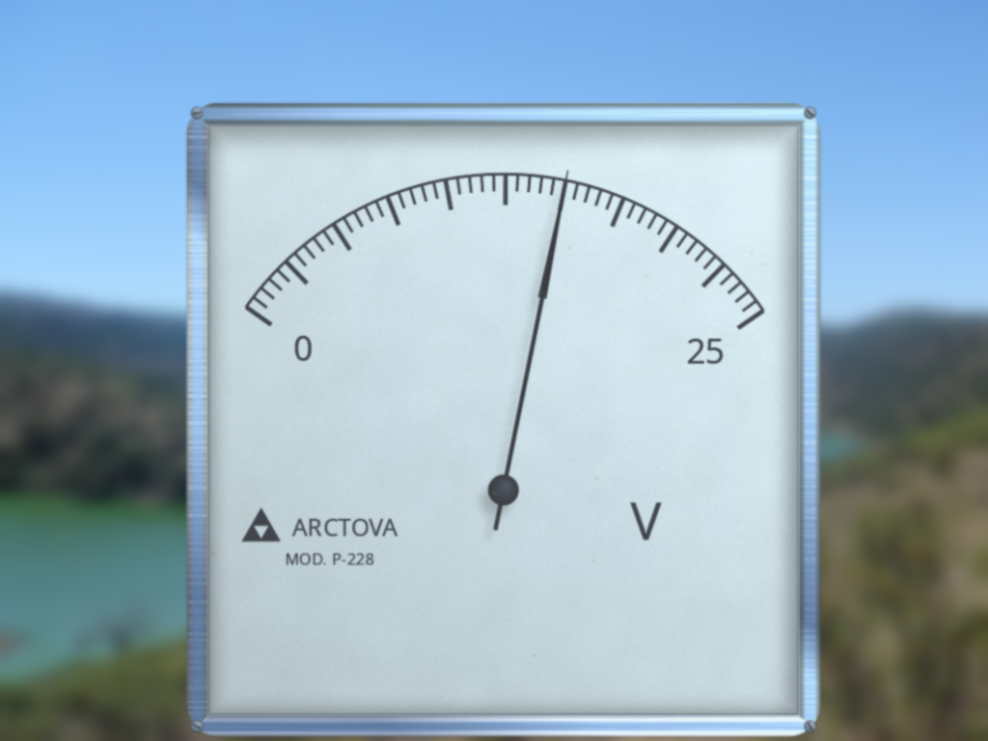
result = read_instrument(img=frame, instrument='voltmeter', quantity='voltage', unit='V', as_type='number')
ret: 15 V
